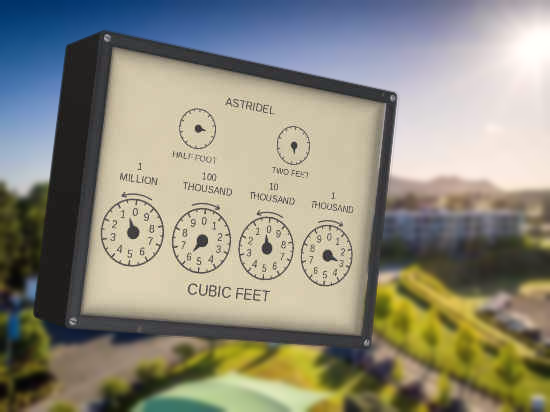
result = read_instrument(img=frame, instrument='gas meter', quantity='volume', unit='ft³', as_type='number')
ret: 60300 ft³
